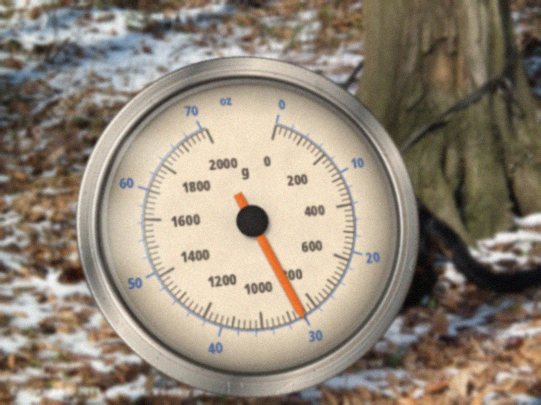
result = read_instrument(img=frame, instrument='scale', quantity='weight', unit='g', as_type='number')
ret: 860 g
